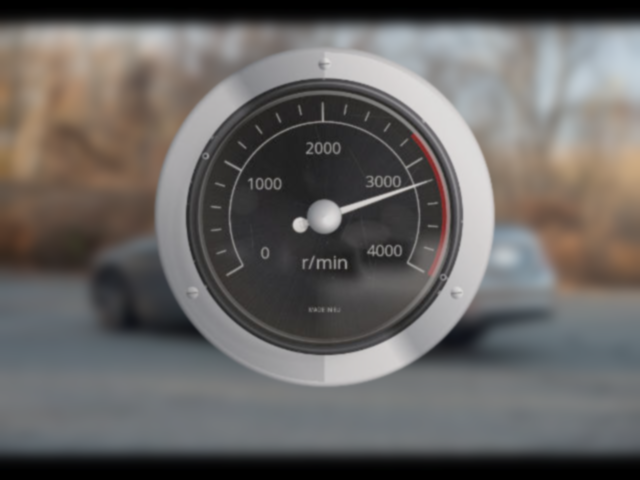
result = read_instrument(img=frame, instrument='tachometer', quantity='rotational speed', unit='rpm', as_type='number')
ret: 3200 rpm
